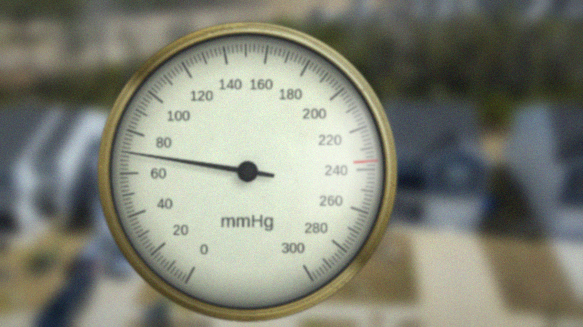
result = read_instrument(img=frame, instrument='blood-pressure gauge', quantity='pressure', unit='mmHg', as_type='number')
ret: 70 mmHg
